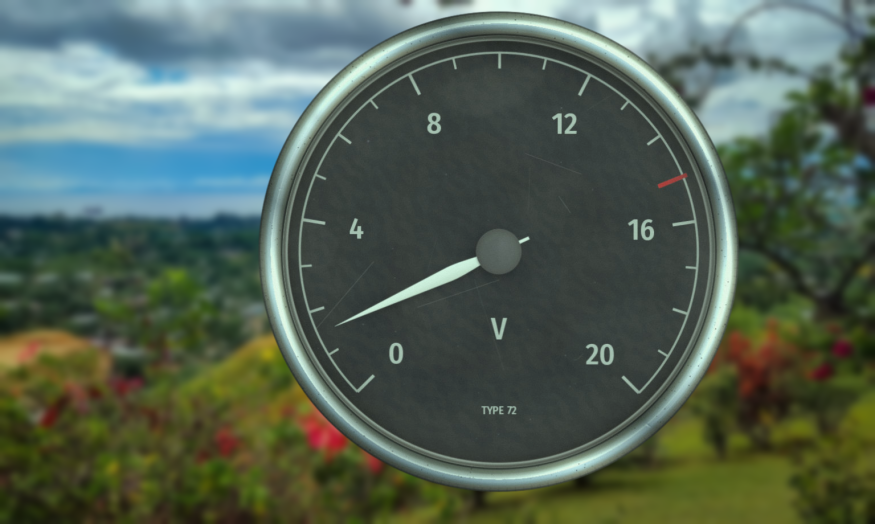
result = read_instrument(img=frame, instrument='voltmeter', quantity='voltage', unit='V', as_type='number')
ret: 1.5 V
